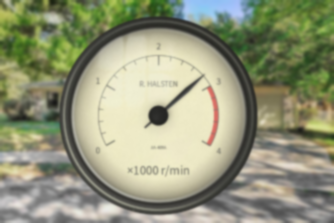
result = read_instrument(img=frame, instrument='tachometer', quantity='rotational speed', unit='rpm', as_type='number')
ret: 2800 rpm
